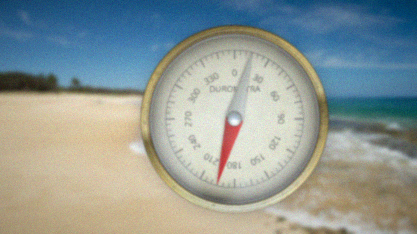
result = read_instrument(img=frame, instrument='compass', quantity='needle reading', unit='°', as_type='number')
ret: 195 °
